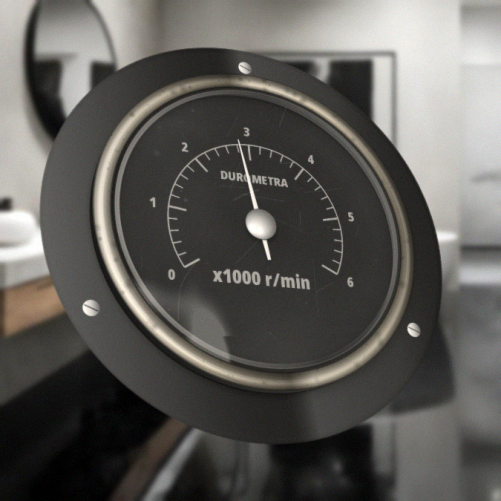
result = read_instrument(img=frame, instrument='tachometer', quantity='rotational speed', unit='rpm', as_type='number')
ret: 2800 rpm
